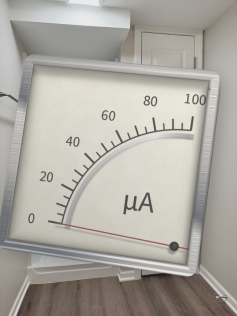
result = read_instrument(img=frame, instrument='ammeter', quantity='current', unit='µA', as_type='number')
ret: 0 µA
